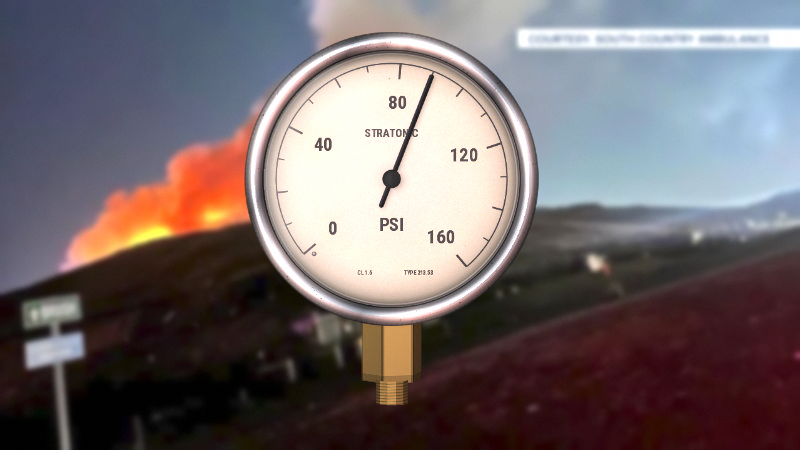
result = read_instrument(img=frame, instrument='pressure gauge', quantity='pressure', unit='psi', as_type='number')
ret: 90 psi
